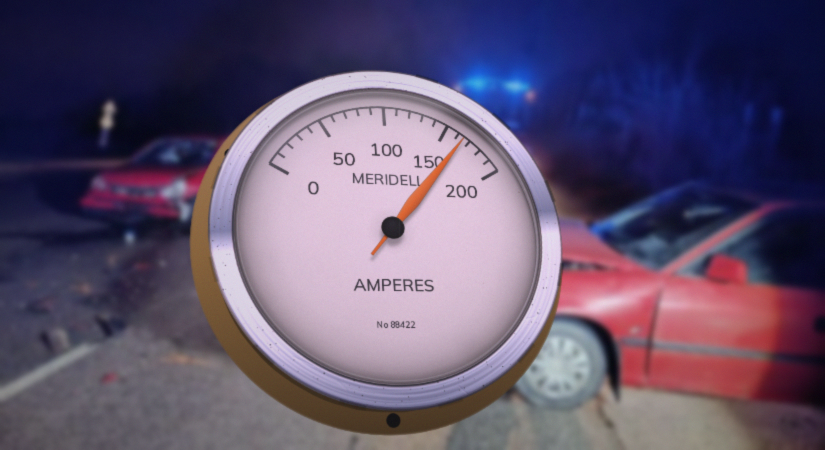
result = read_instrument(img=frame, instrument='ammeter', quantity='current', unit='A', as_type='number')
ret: 165 A
